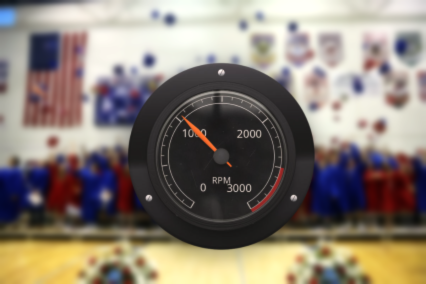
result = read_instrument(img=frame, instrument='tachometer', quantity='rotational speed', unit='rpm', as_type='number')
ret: 1050 rpm
